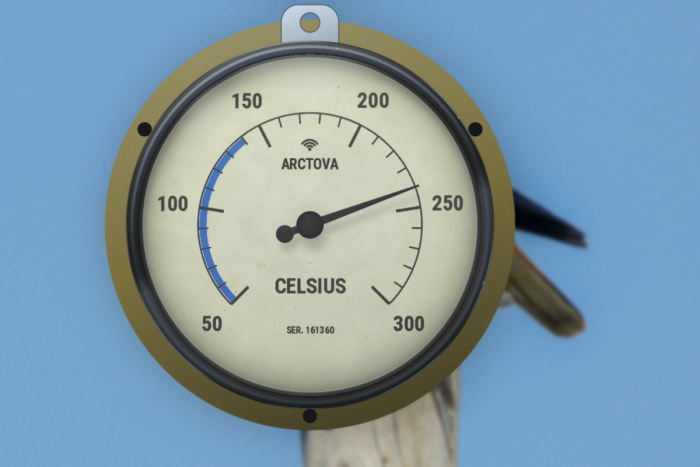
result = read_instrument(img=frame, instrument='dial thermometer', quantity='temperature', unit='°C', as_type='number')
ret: 240 °C
